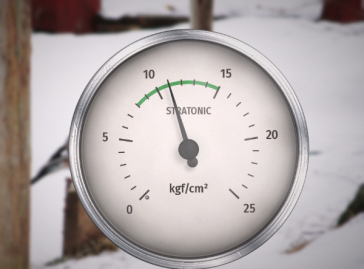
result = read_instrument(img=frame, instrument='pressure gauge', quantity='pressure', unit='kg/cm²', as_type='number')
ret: 11 kg/cm²
